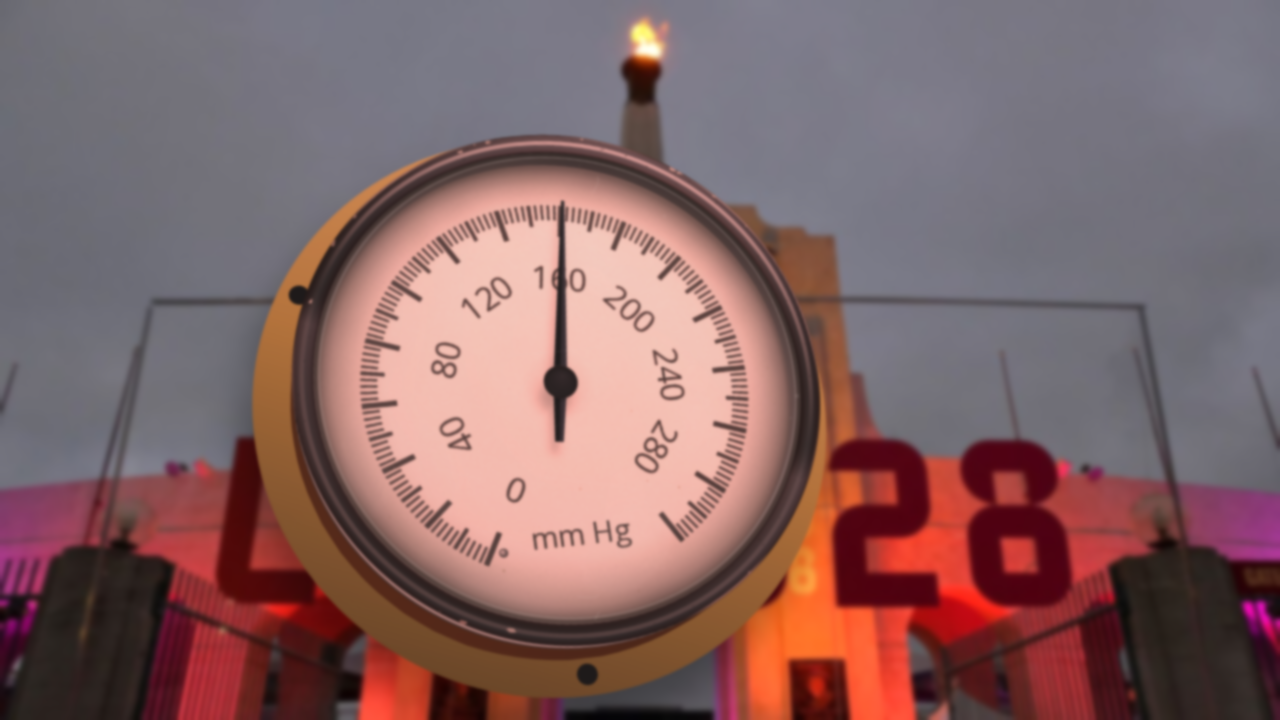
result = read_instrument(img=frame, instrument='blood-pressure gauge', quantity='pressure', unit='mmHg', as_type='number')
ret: 160 mmHg
